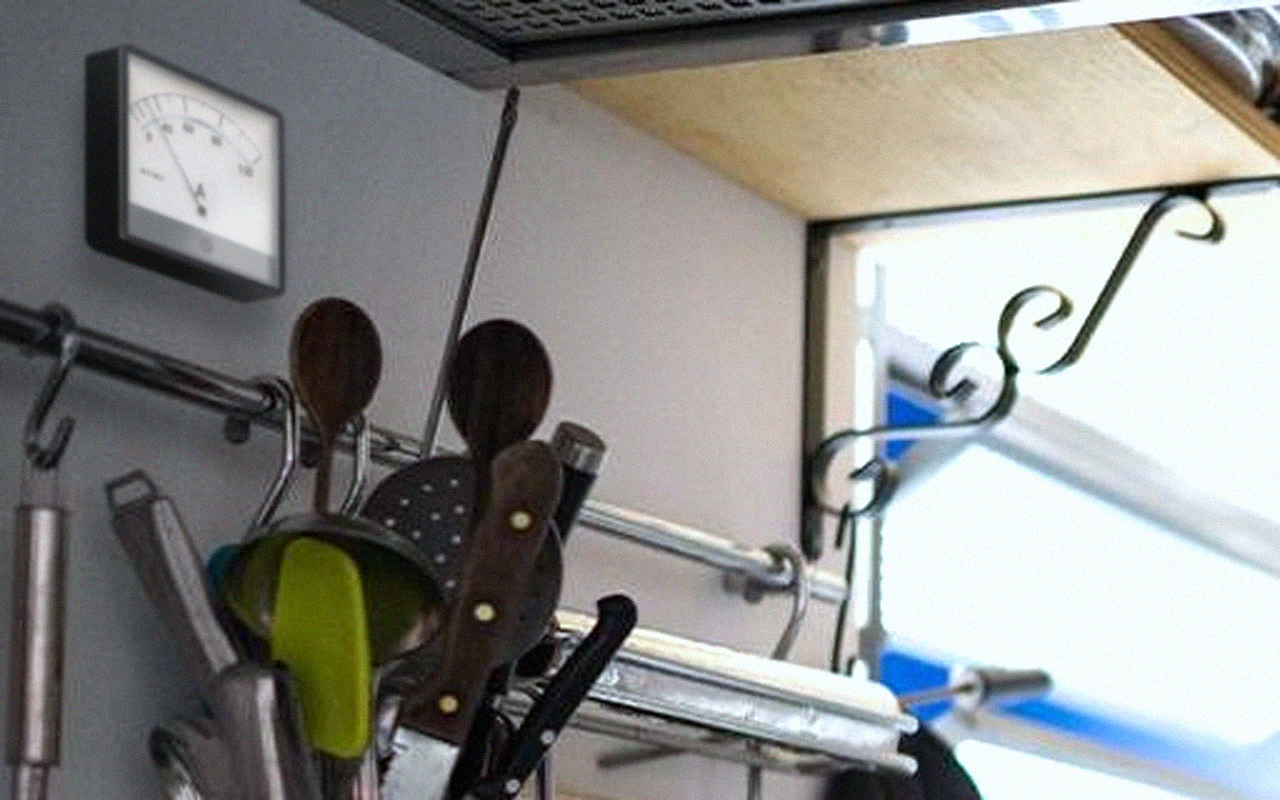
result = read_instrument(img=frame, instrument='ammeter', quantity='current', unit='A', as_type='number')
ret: 30 A
